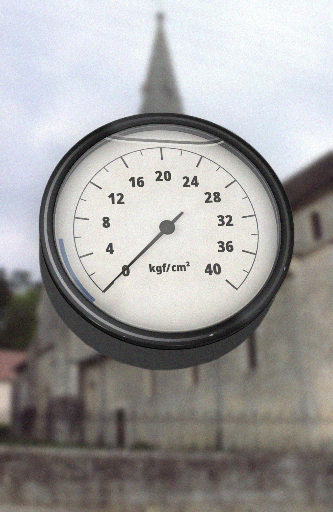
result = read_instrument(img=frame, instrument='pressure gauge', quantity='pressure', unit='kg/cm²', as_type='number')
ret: 0 kg/cm²
